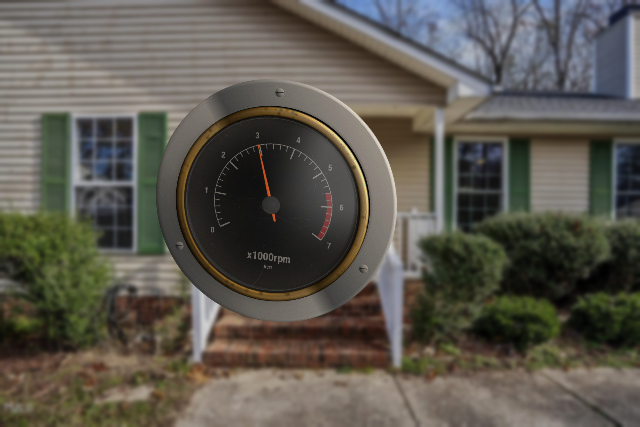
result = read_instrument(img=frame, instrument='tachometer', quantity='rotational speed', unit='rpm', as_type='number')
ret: 3000 rpm
